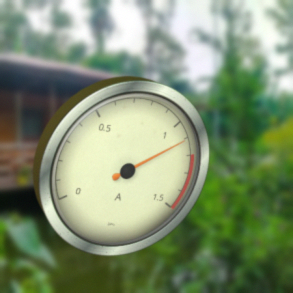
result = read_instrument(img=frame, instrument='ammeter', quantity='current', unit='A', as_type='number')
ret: 1.1 A
